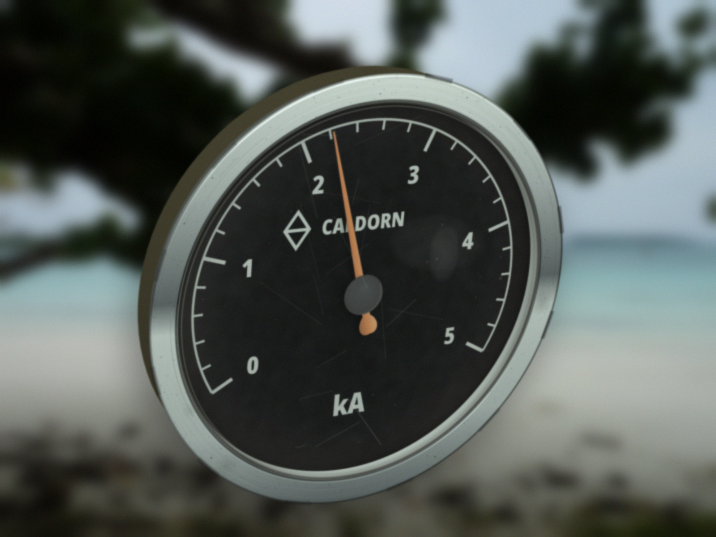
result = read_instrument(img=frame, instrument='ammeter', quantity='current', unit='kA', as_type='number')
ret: 2.2 kA
